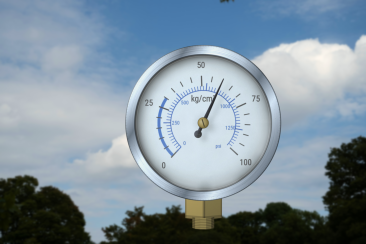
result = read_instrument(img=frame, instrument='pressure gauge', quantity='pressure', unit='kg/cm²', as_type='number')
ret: 60 kg/cm²
